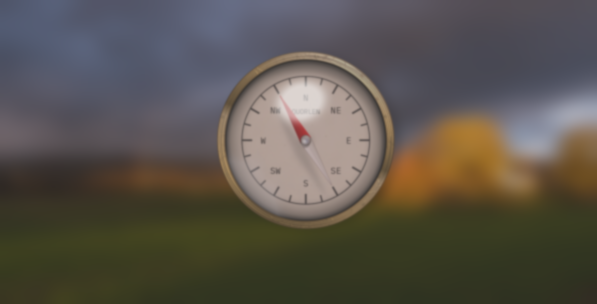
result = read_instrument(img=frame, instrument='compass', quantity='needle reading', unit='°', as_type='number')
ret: 330 °
